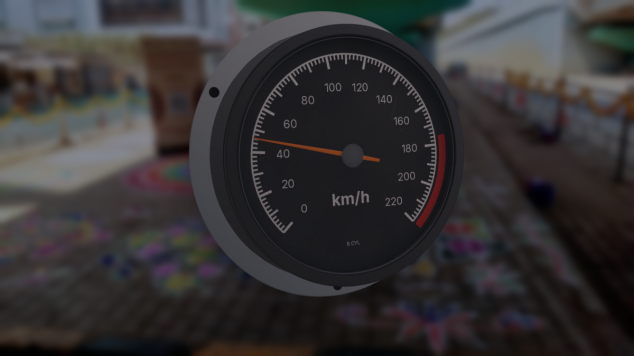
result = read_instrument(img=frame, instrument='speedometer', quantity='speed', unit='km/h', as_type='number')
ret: 46 km/h
